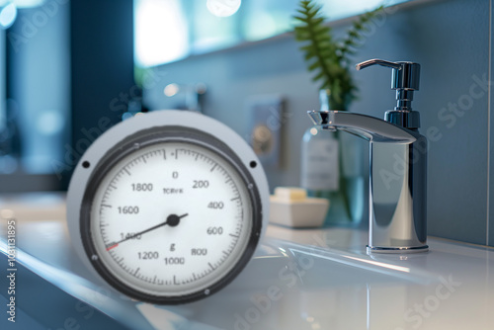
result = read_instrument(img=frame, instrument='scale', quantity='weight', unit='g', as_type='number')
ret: 1400 g
